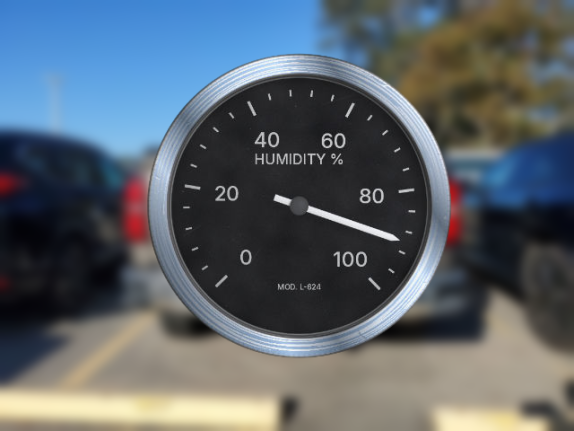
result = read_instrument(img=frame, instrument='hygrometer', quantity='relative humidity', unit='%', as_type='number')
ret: 90 %
